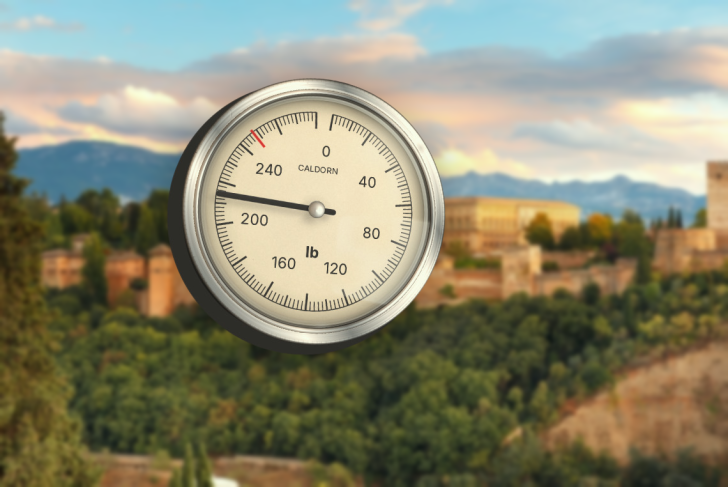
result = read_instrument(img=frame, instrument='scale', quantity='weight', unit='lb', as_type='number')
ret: 214 lb
